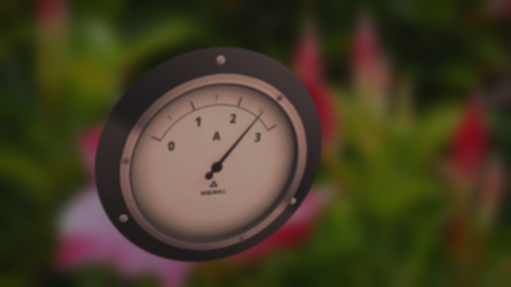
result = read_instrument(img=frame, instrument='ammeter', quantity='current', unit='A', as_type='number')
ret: 2.5 A
